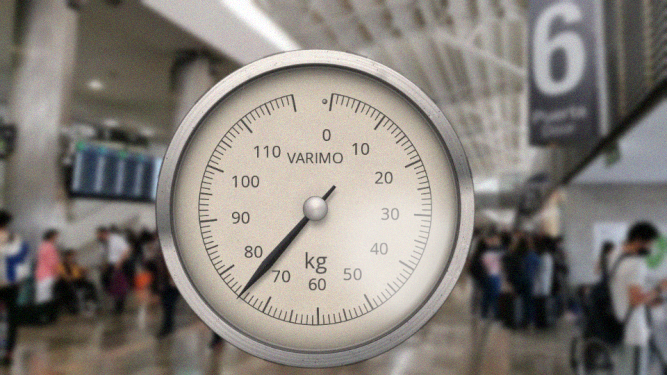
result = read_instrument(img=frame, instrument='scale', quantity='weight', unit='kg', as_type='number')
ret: 75 kg
